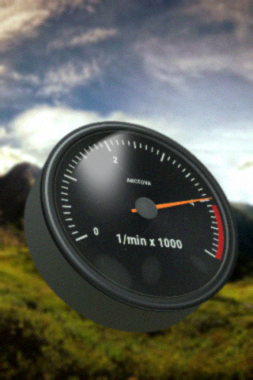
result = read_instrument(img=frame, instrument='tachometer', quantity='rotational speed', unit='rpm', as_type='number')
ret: 4000 rpm
